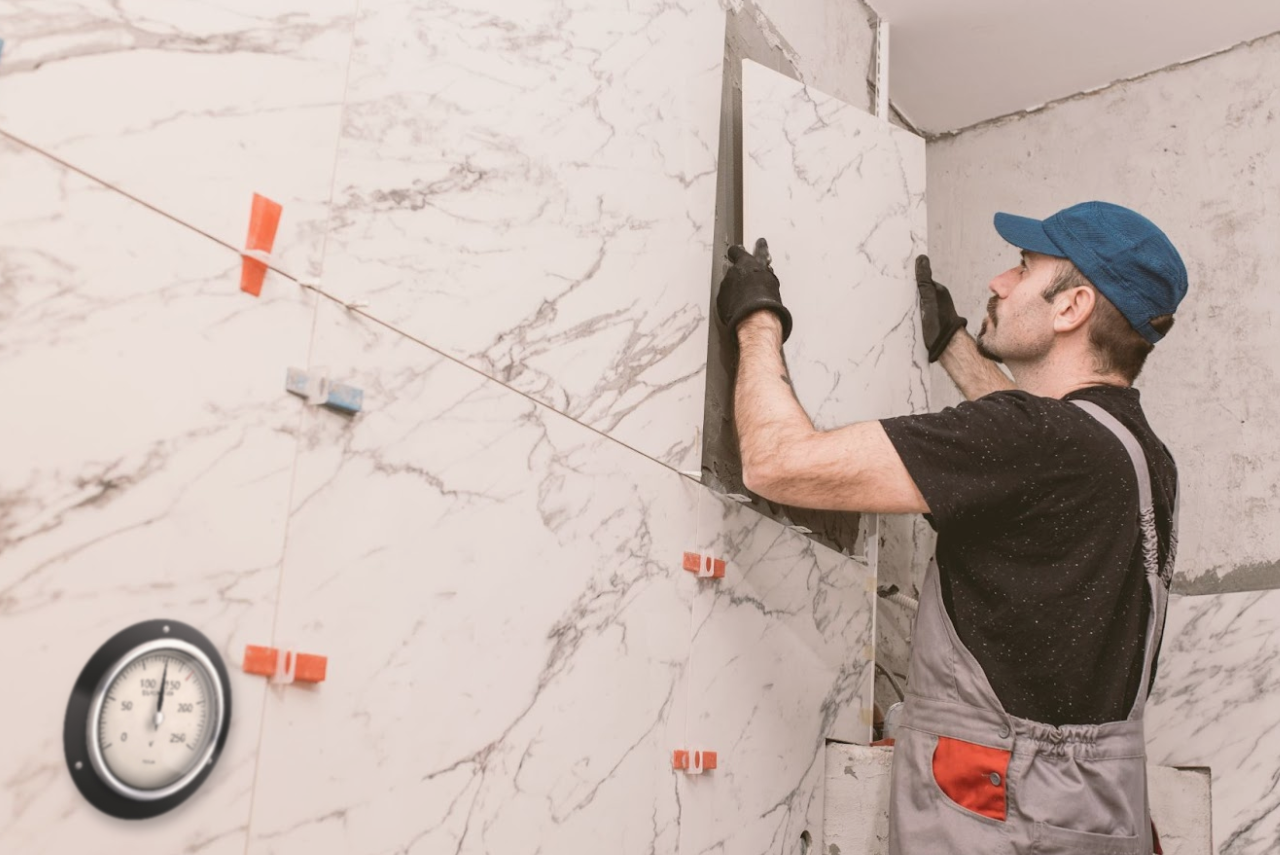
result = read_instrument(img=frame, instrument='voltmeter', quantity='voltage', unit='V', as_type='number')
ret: 125 V
